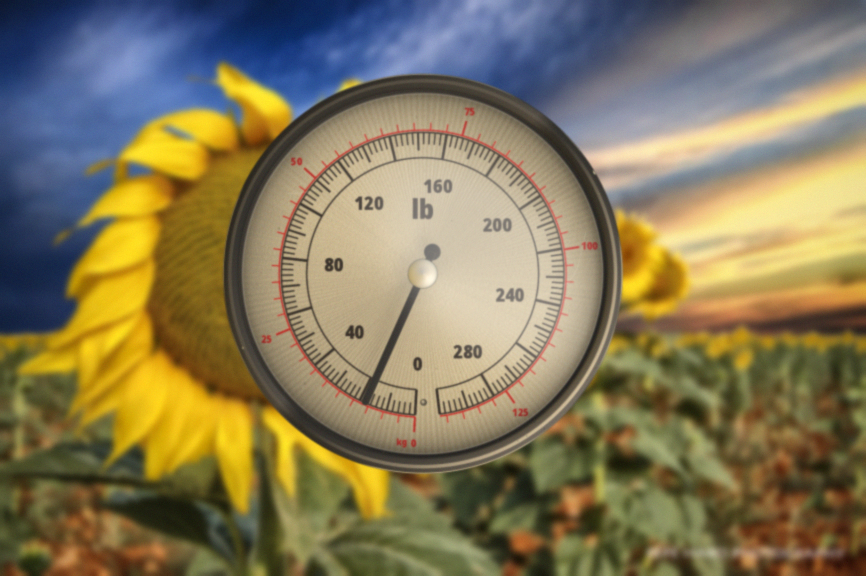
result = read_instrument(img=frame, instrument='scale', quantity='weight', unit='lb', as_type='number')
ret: 18 lb
